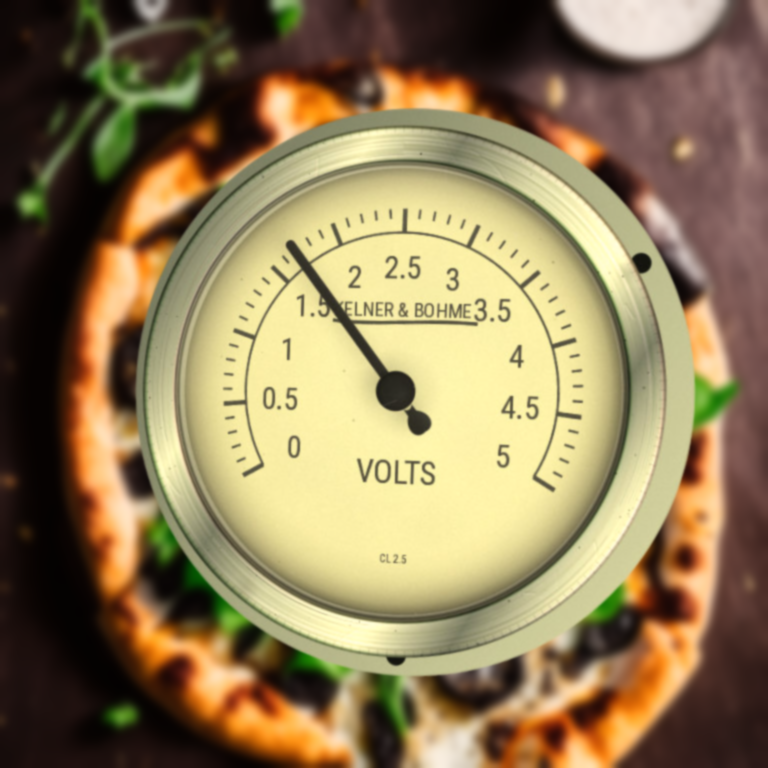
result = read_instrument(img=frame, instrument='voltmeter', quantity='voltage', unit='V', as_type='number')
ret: 1.7 V
